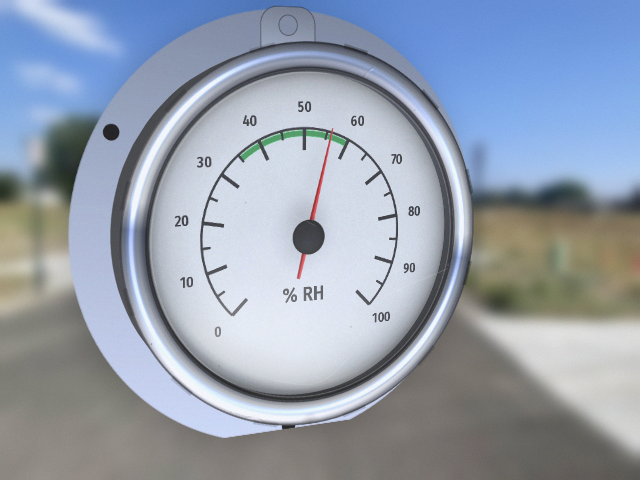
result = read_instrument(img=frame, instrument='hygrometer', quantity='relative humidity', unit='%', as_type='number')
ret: 55 %
